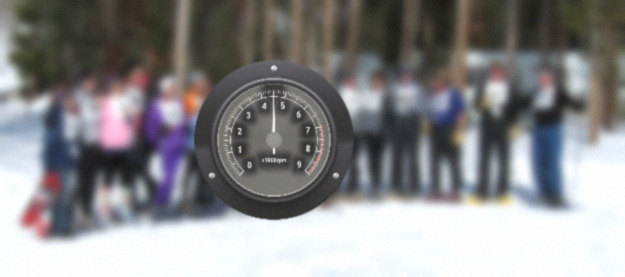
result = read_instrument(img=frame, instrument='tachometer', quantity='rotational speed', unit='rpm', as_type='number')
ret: 4500 rpm
